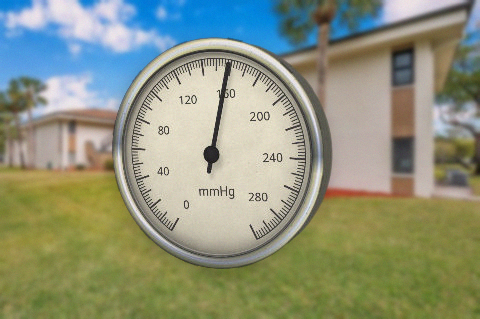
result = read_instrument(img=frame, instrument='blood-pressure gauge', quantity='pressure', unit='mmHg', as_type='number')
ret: 160 mmHg
